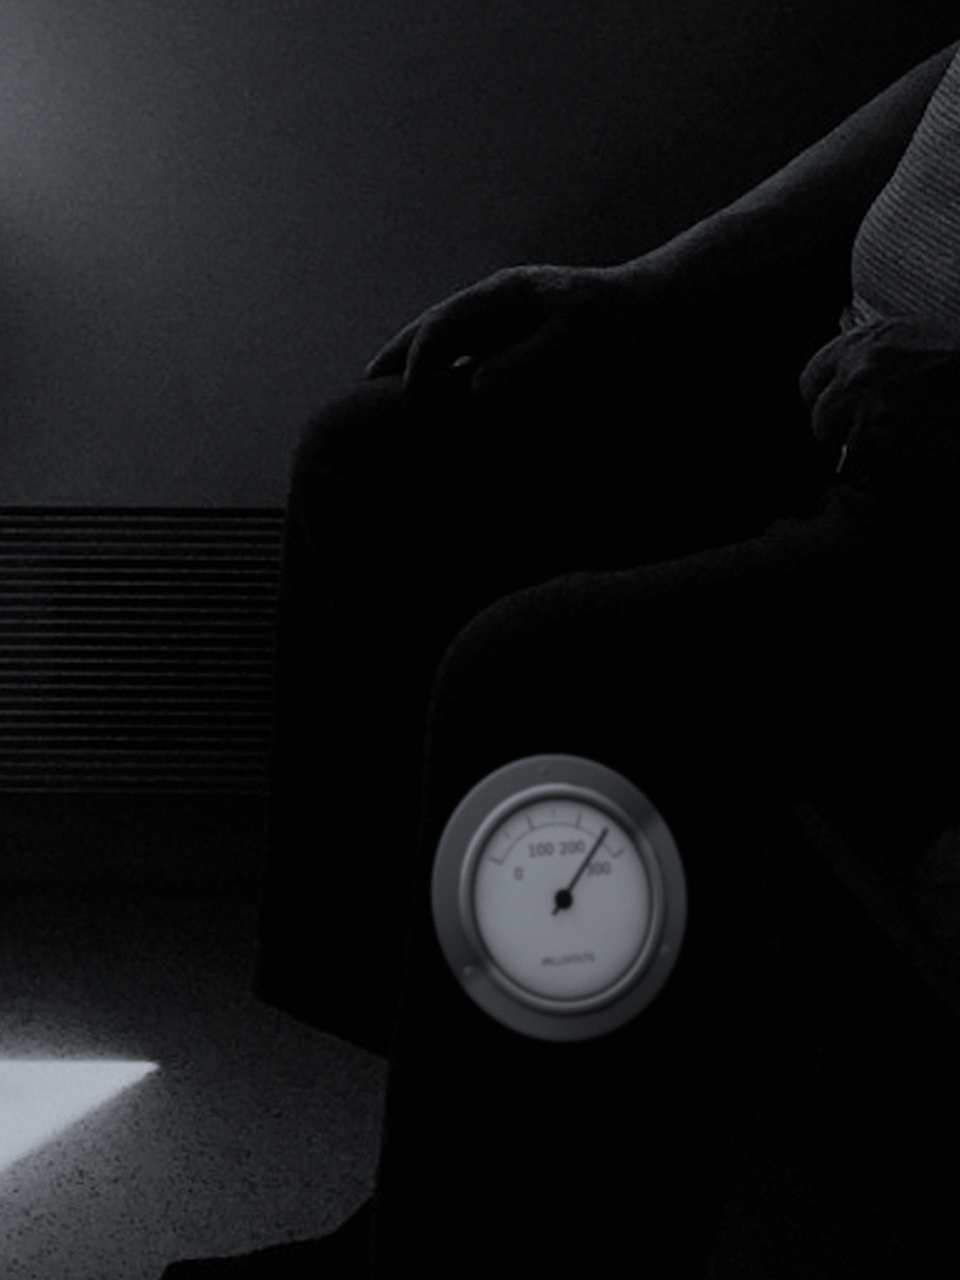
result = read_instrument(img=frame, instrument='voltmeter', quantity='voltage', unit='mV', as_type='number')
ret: 250 mV
